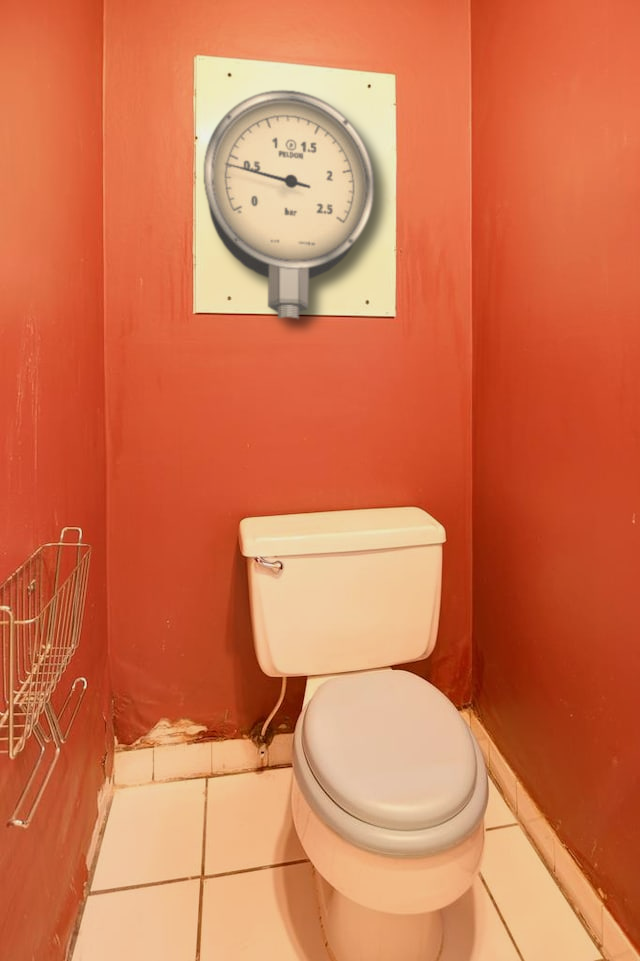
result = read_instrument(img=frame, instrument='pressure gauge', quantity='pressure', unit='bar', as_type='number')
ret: 0.4 bar
